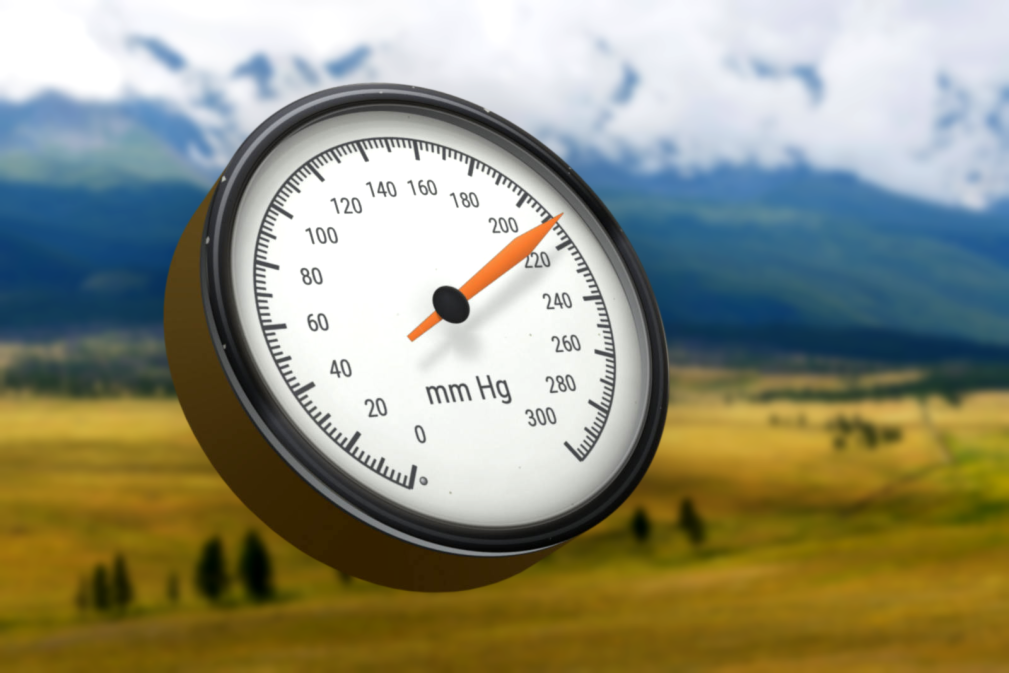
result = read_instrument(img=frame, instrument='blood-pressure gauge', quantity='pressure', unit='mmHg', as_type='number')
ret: 212 mmHg
